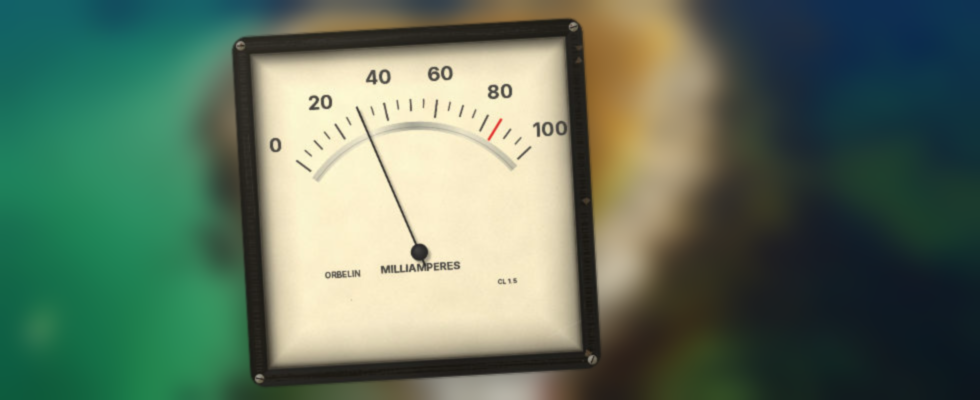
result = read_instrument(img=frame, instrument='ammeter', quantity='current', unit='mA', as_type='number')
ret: 30 mA
